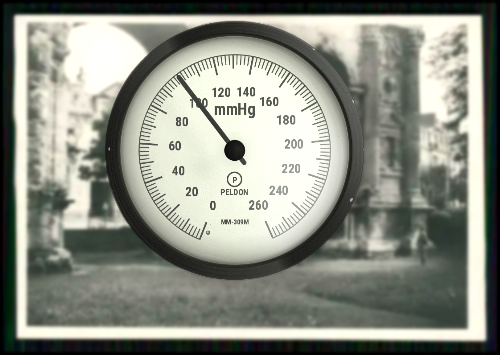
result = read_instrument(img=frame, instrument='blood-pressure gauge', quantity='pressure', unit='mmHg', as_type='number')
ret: 100 mmHg
